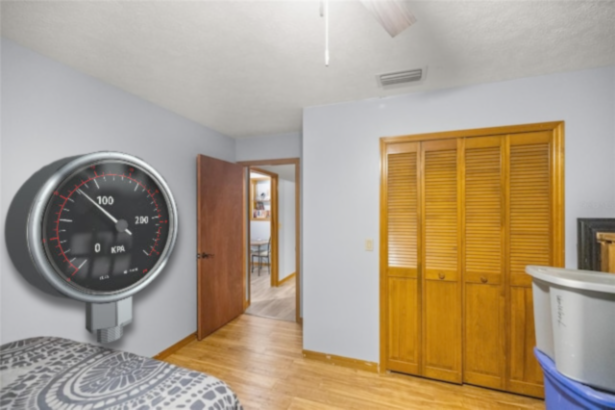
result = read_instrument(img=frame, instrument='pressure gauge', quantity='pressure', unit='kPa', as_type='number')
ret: 80 kPa
